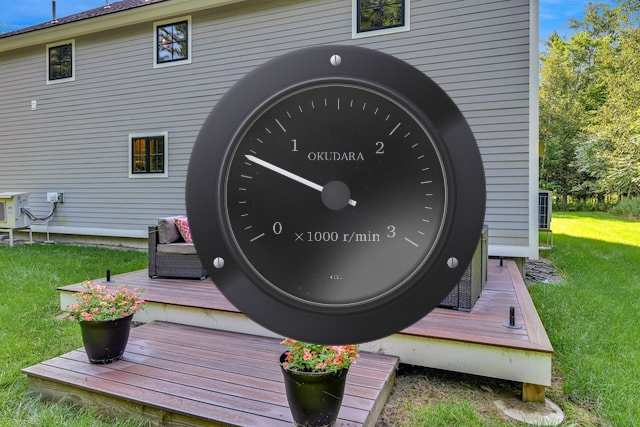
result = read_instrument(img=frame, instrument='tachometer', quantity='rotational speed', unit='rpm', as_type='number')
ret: 650 rpm
